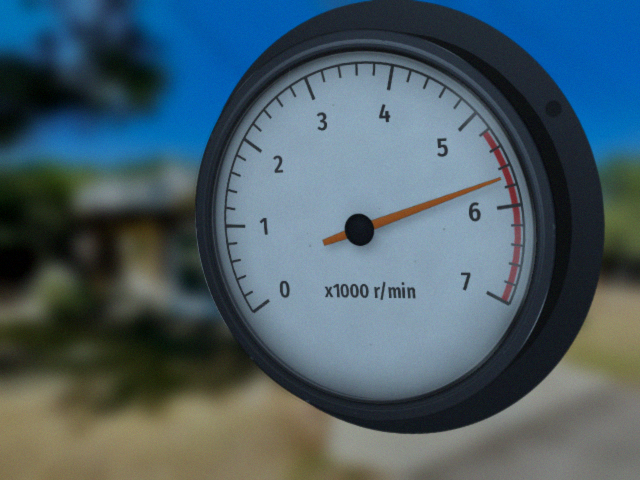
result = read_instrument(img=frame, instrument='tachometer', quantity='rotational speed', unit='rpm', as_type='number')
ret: 5700 rpm
